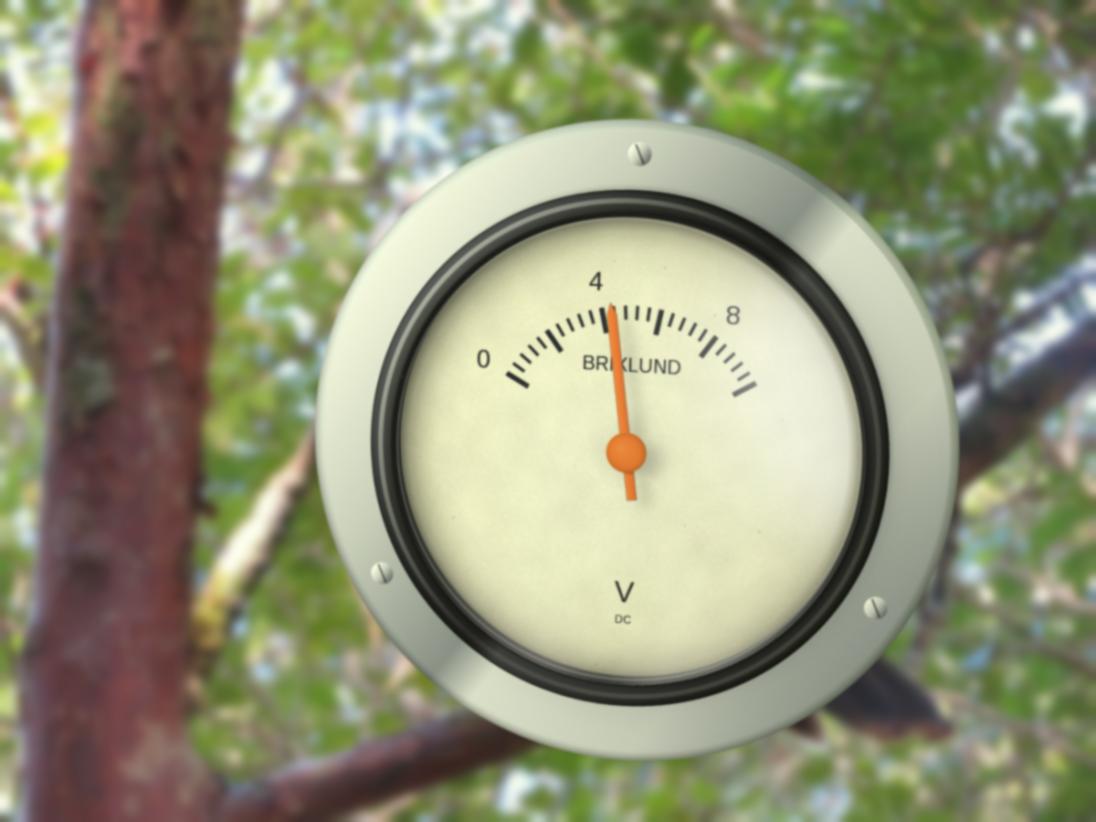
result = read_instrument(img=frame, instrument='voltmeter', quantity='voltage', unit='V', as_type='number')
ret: 4.4 V
